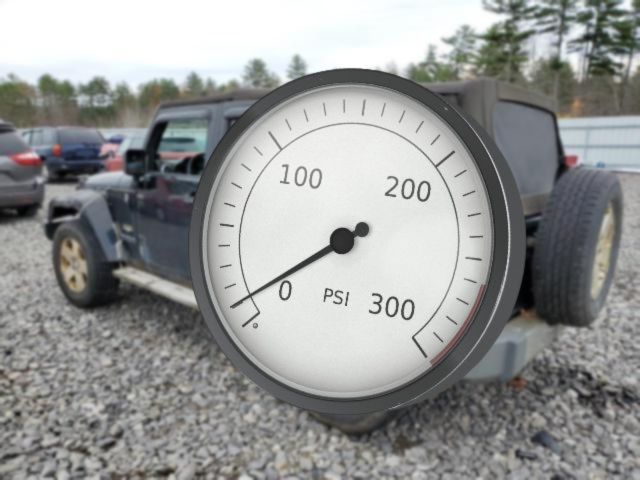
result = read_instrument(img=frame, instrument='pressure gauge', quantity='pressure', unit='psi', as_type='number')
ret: 10 psi
